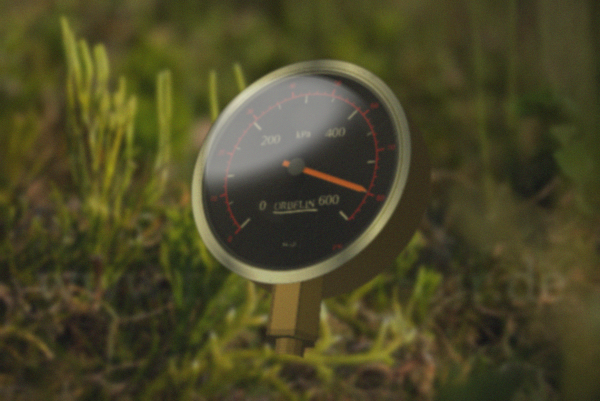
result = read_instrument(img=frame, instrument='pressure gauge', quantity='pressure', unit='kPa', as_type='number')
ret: 550 kPa
